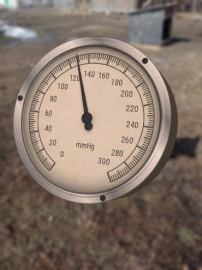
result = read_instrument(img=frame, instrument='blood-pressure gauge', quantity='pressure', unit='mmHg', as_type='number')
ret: 130 mmHg
